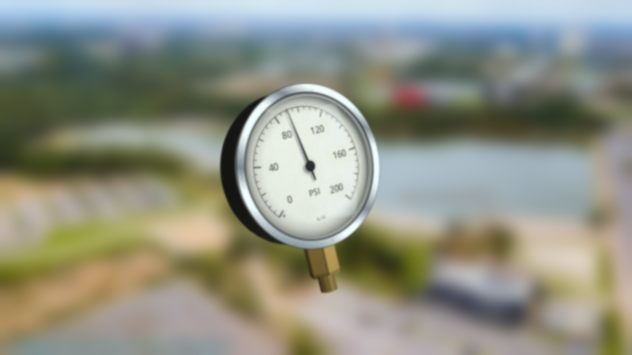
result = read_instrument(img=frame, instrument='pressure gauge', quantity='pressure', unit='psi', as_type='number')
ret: 90 psi
